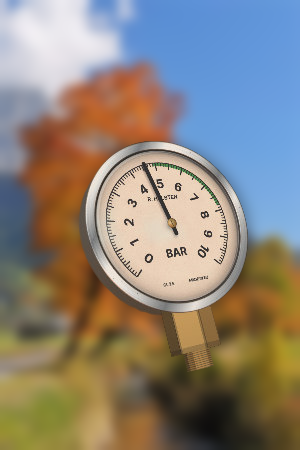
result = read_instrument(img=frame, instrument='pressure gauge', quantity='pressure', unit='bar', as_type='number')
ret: 4.5 bar
